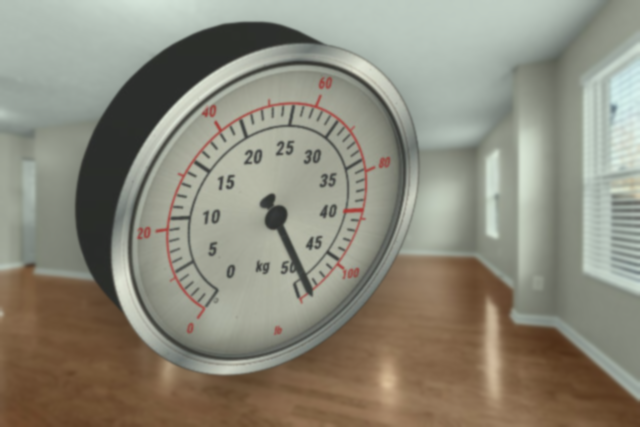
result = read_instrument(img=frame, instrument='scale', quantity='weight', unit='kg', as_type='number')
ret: 49 kg
